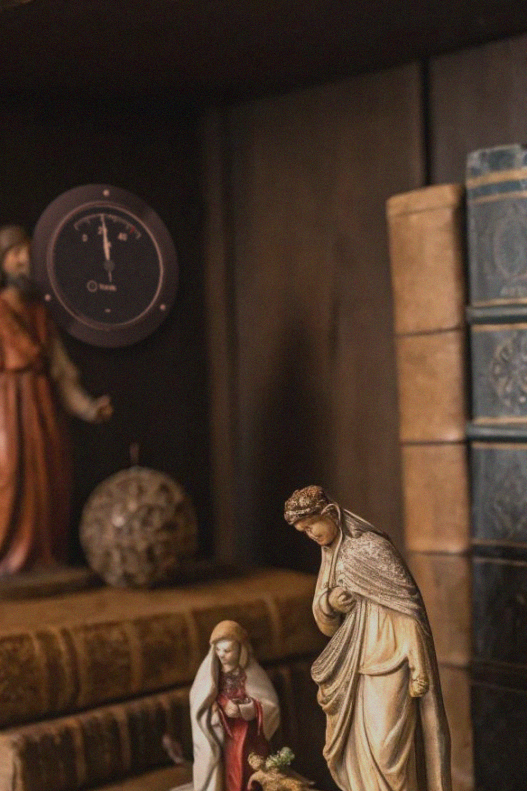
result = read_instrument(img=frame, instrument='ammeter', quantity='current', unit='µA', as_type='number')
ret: 20 µA
